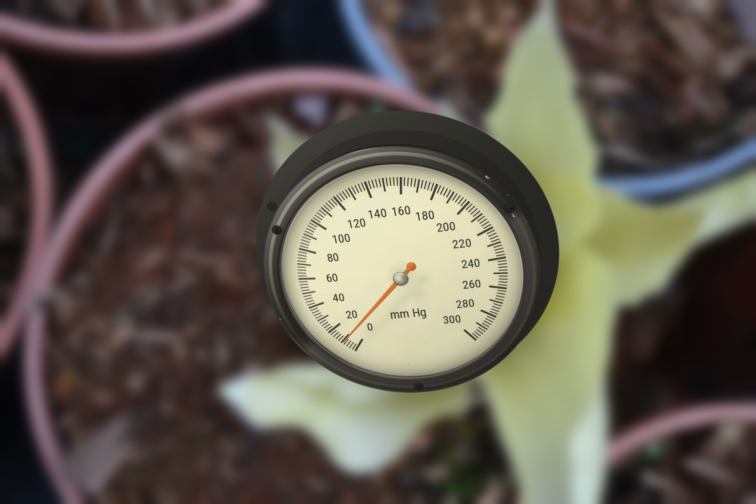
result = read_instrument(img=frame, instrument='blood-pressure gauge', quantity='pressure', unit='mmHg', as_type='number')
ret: 10 mmHg
